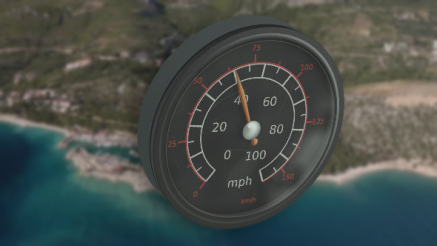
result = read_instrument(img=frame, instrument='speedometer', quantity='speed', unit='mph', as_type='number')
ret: 40 mph
